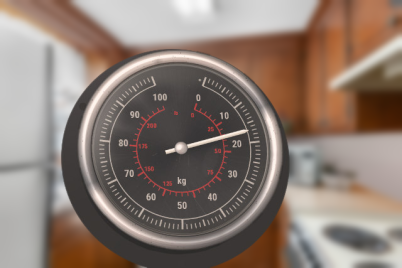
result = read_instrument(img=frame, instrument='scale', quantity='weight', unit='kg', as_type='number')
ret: 17 kg
